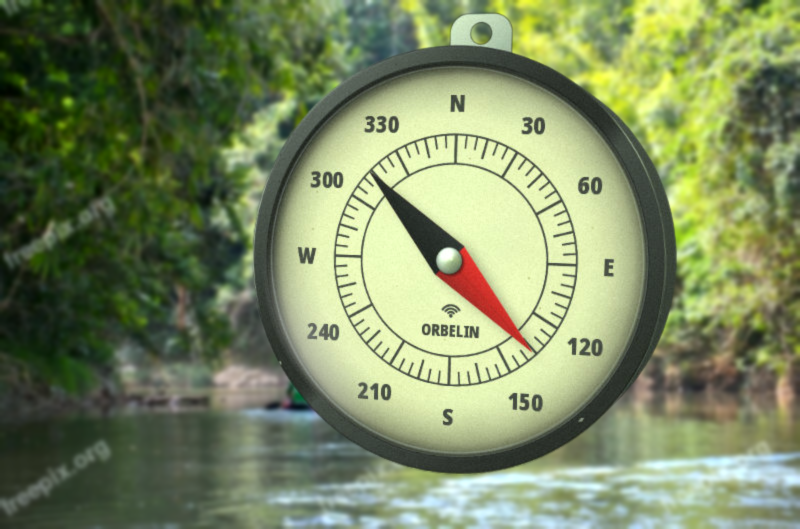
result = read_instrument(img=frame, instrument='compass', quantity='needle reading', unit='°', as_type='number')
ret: 135 °
